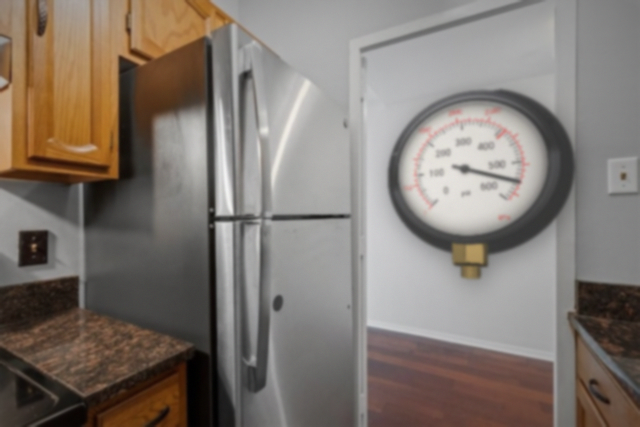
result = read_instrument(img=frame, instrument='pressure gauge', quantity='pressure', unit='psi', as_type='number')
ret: 550 psi
